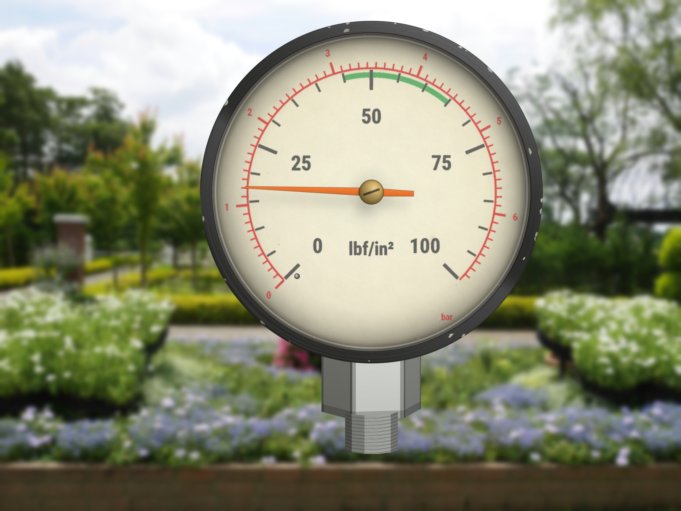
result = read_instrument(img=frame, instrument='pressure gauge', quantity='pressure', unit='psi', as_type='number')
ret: 17.5 psi
